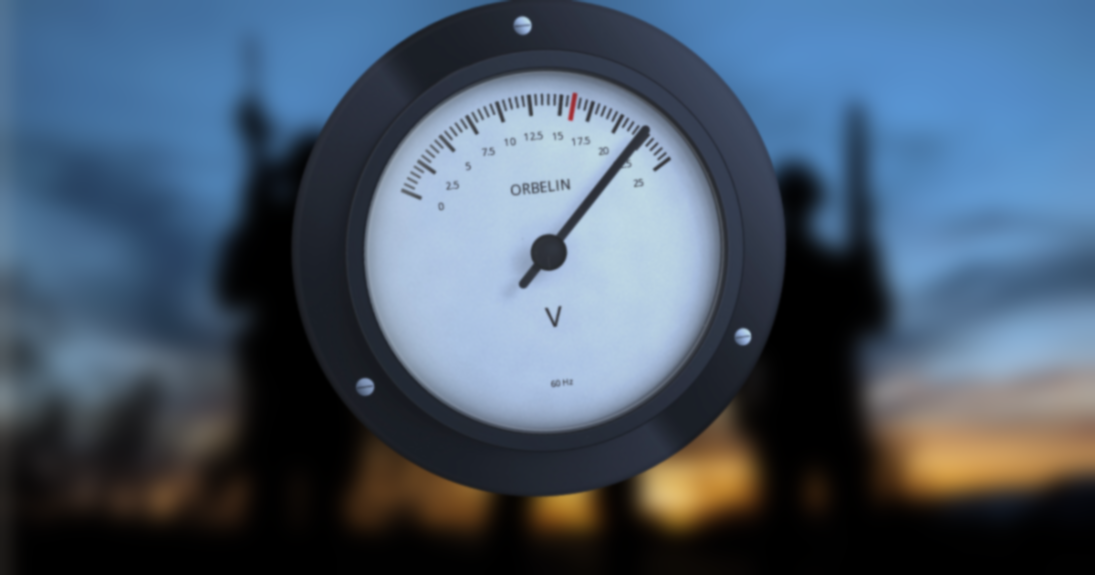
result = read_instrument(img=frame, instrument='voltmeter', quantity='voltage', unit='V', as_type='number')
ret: 22 V
